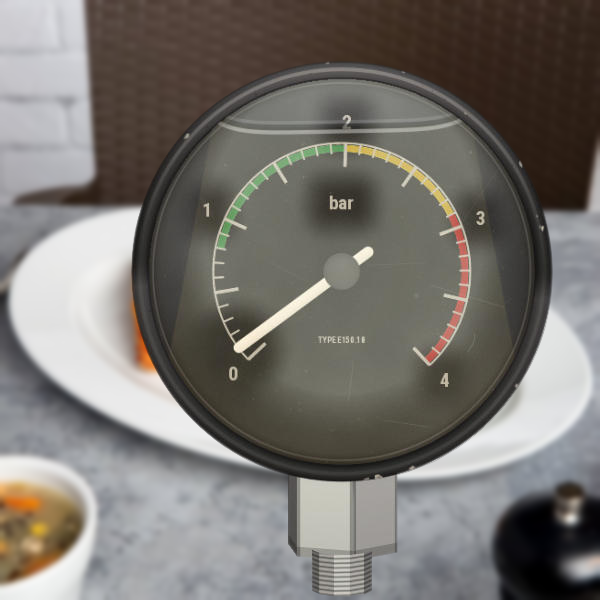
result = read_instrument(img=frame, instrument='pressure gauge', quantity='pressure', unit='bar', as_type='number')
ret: 0.1 bar
